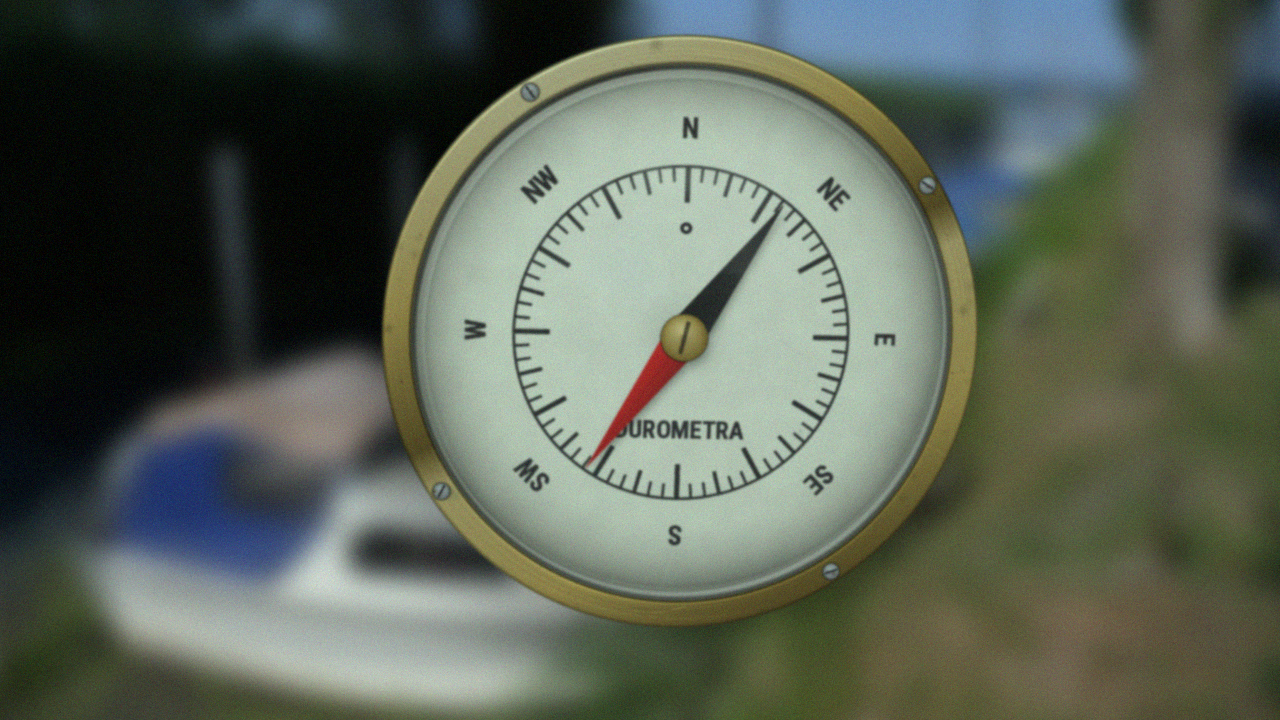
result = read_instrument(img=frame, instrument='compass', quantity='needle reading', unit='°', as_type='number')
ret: 215 °
